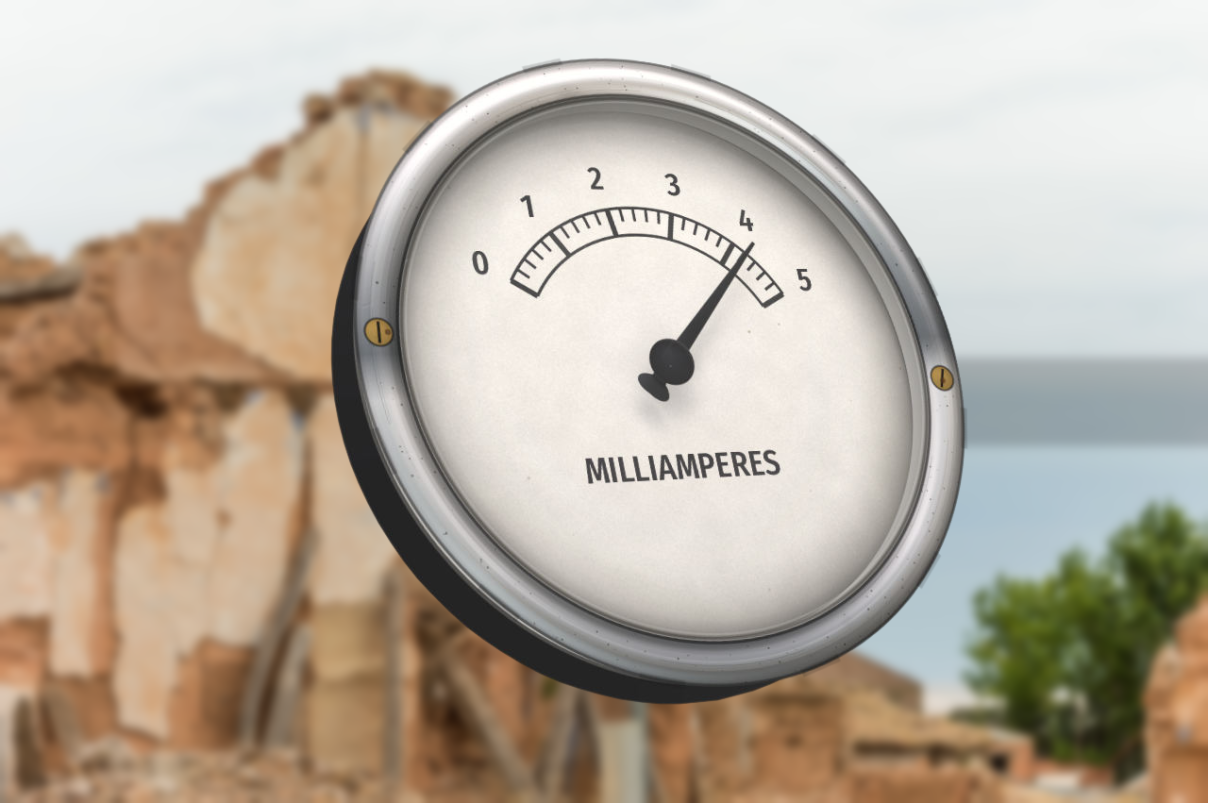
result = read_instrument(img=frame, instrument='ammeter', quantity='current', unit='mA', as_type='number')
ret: 4.2 mA
